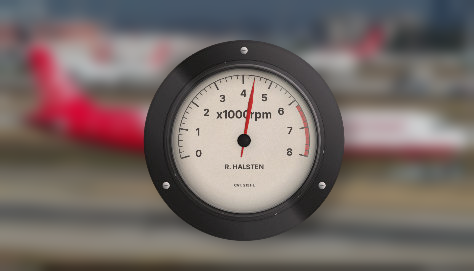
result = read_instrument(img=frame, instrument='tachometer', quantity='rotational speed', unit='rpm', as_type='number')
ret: 4400 rpm
